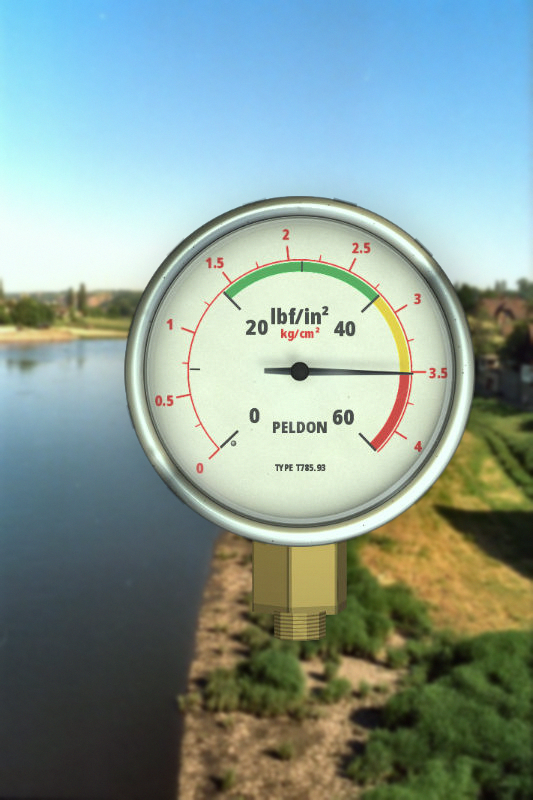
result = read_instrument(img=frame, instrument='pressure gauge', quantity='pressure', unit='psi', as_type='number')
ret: 50 psi
